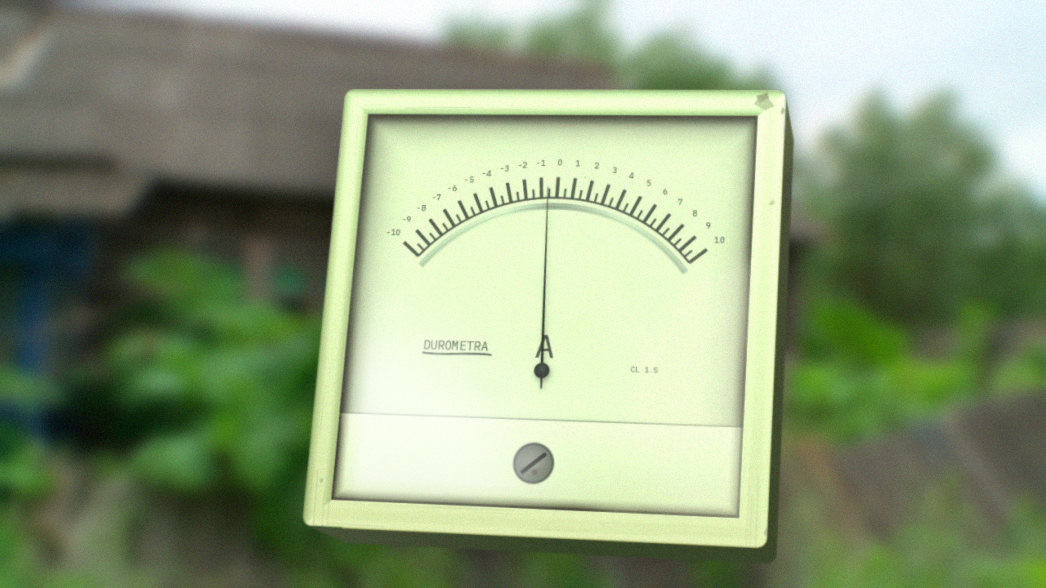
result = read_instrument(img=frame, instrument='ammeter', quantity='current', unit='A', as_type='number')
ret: -0.5 A
